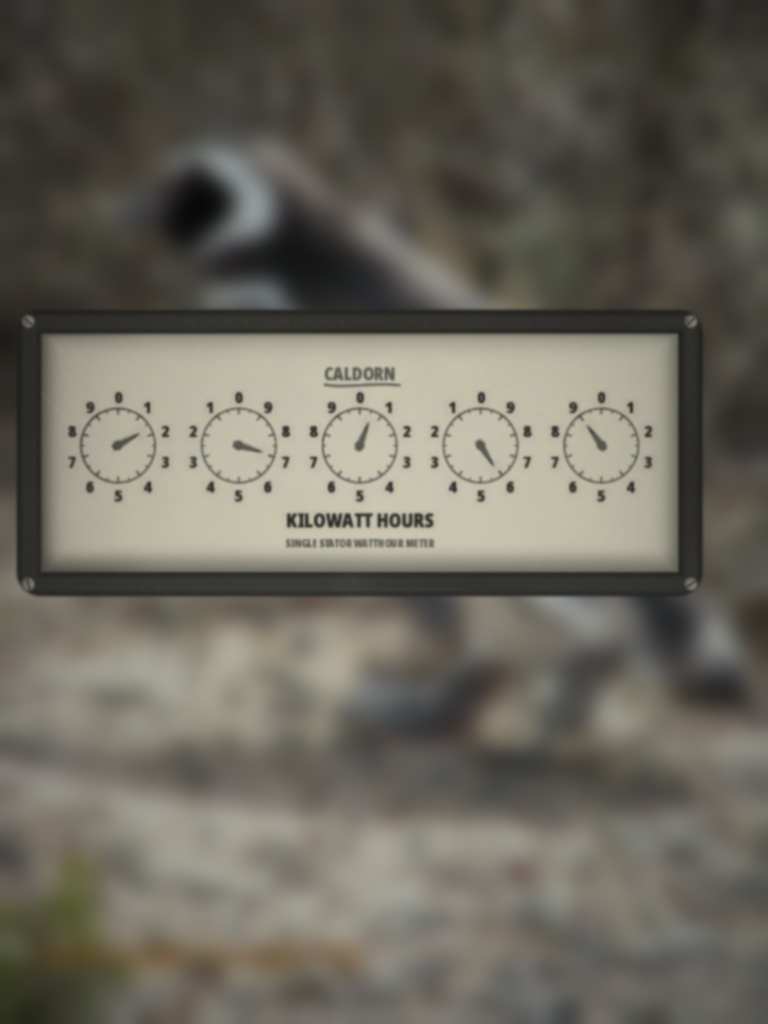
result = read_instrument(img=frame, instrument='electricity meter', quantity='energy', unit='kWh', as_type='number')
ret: 17059 kWh
